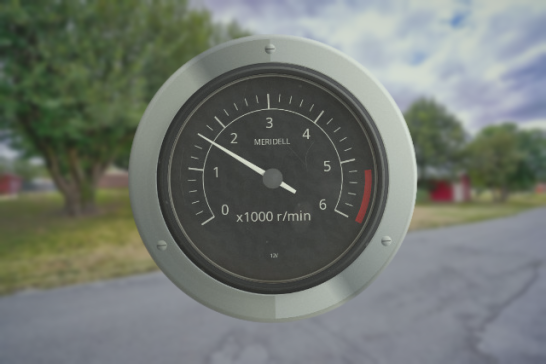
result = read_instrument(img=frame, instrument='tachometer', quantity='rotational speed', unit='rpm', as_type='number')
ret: 1600 rpm
